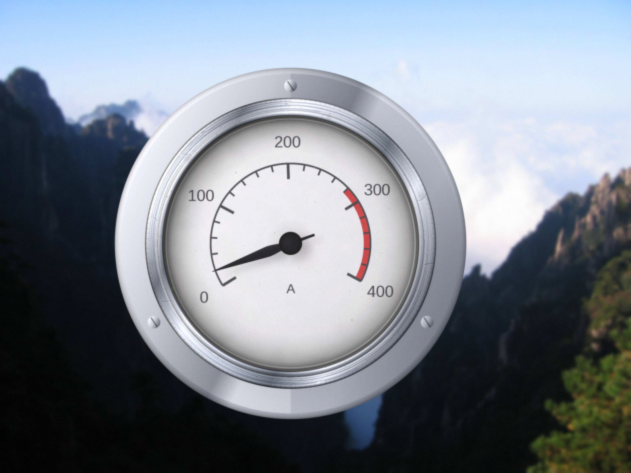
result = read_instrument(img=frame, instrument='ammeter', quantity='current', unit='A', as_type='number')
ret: 20 A
